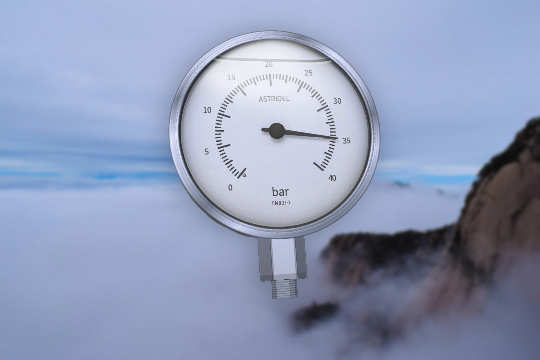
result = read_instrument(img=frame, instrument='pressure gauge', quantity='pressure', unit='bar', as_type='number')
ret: 35 bar
